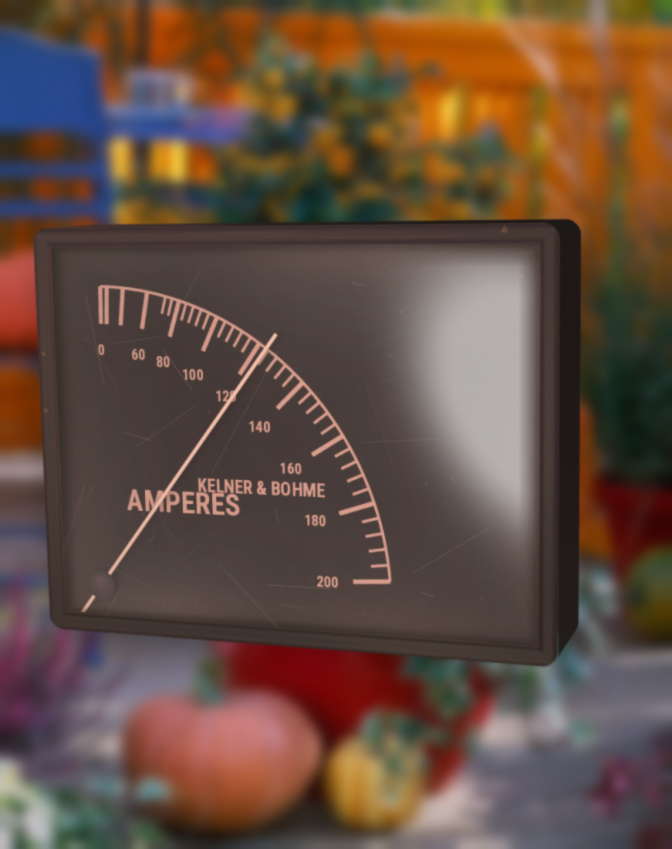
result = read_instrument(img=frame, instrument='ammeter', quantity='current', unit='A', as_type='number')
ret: 124 A
